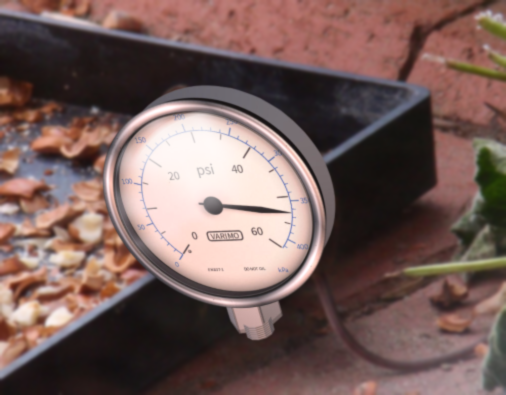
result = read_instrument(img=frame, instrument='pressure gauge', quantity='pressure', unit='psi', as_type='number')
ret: 52.5 psi
